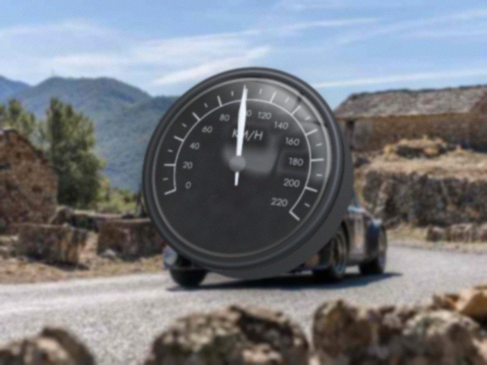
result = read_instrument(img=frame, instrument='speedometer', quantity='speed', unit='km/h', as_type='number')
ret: 100 km/h
